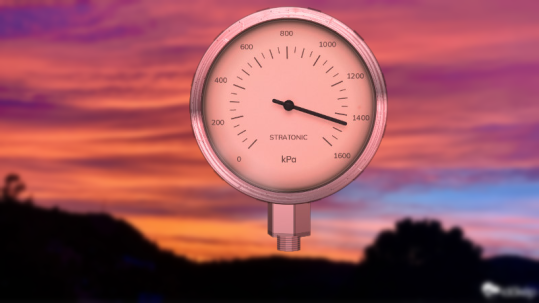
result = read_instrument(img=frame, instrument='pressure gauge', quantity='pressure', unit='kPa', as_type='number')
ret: 1450 kPa
